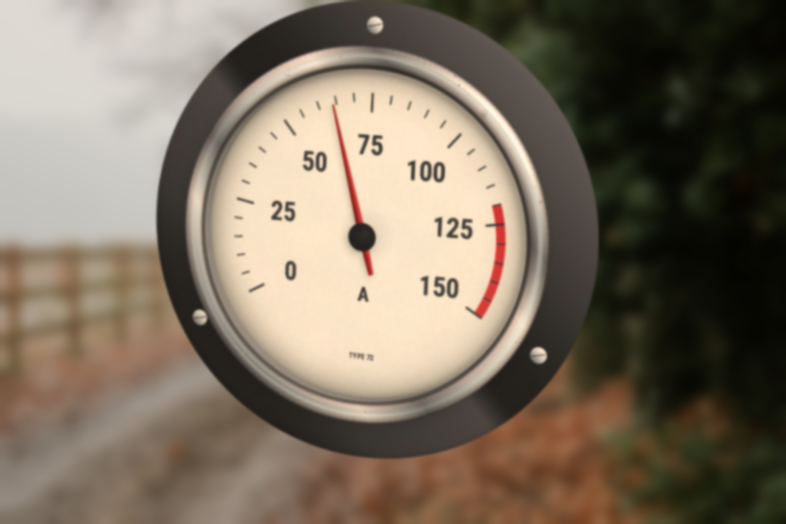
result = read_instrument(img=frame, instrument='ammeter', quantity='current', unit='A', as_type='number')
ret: 65 A
